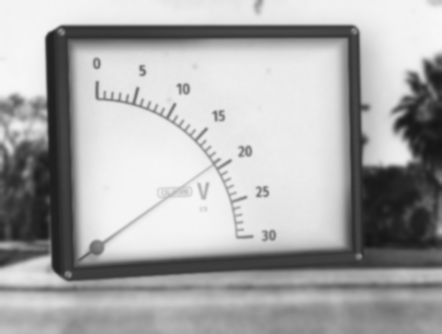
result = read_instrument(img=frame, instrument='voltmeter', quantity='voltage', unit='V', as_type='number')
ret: 19 V
